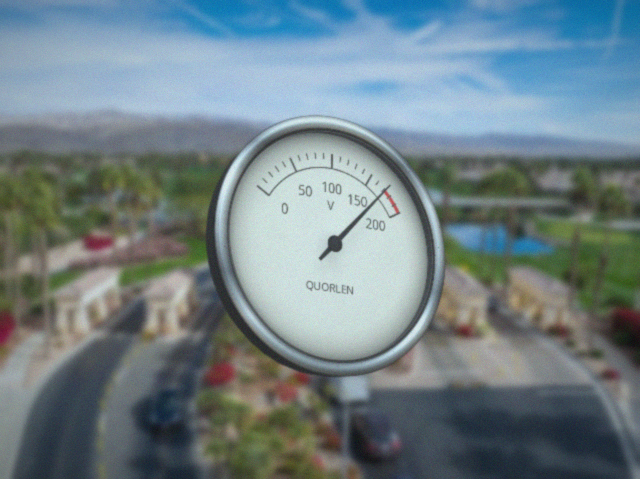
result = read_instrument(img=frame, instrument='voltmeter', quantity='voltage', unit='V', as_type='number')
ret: 170 V
